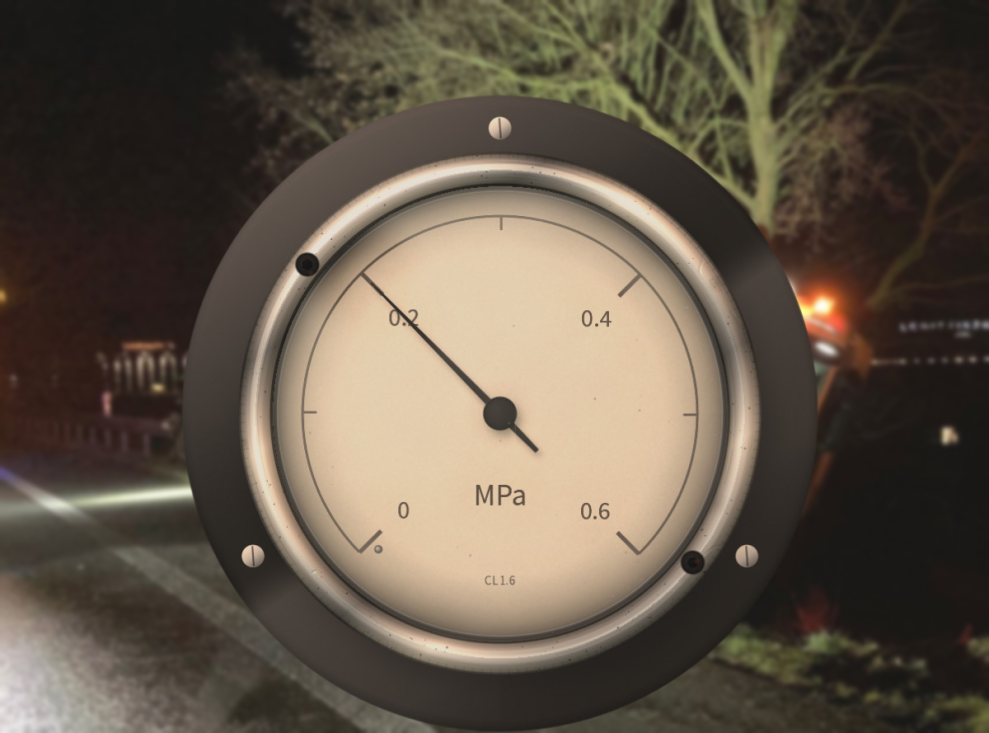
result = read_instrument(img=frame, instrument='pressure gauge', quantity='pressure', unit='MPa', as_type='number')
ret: 0.2 MPa
